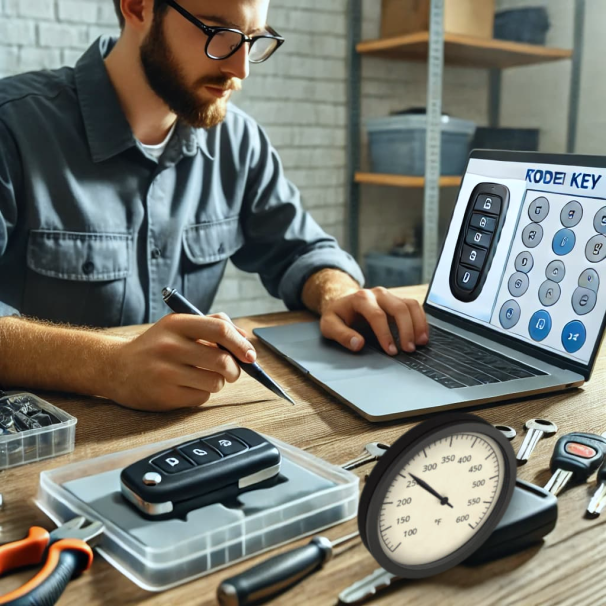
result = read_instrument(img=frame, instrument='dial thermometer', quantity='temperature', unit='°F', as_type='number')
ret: 260 °F
